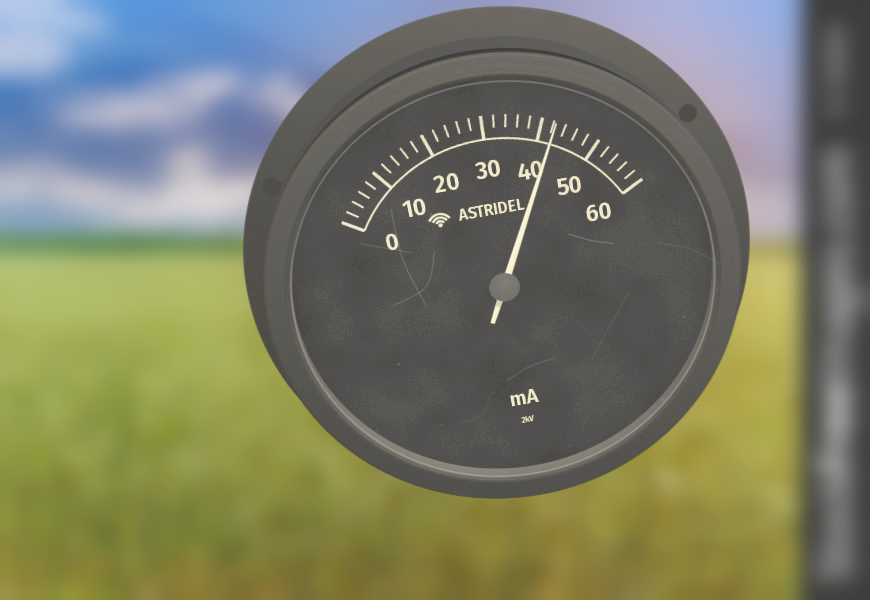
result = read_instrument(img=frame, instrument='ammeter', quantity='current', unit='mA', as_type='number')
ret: 42 mA
